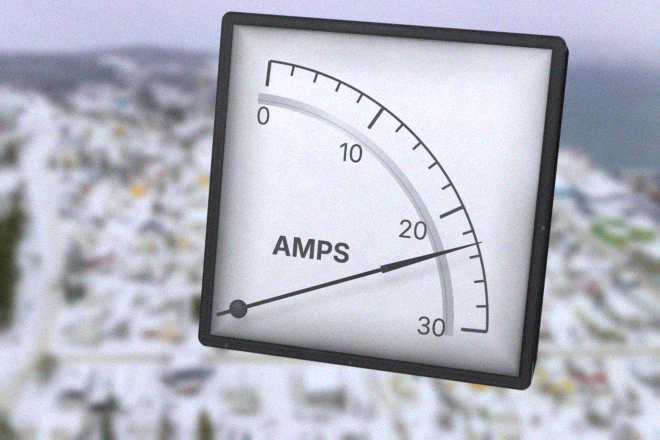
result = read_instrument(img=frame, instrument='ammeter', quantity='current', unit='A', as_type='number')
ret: 23 A
